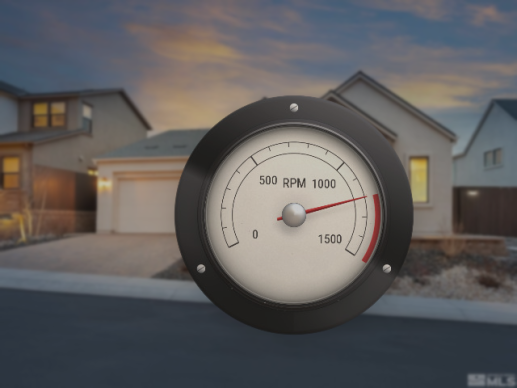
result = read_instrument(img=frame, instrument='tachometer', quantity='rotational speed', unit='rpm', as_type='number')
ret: 1200 rpm
